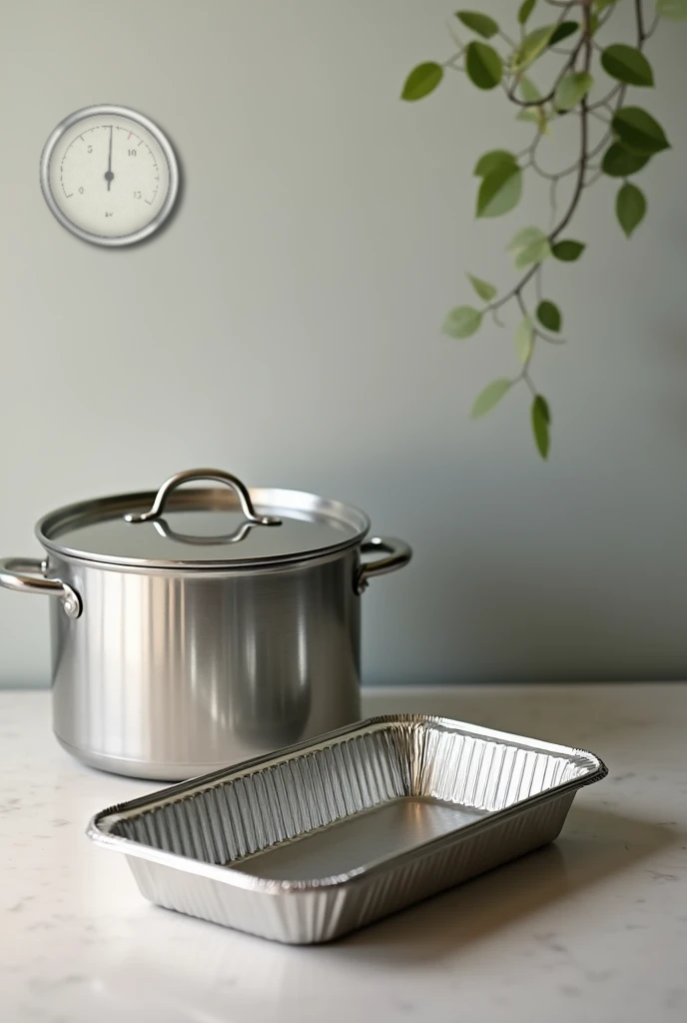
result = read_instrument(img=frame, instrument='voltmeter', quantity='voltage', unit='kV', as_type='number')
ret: 7.5 kV
